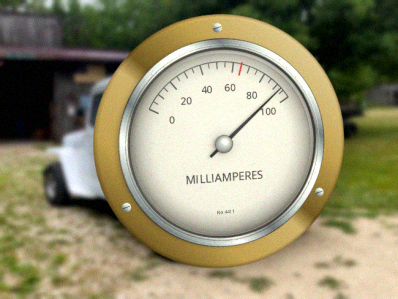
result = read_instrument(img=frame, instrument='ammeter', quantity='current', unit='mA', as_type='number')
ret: 92.5 mA
